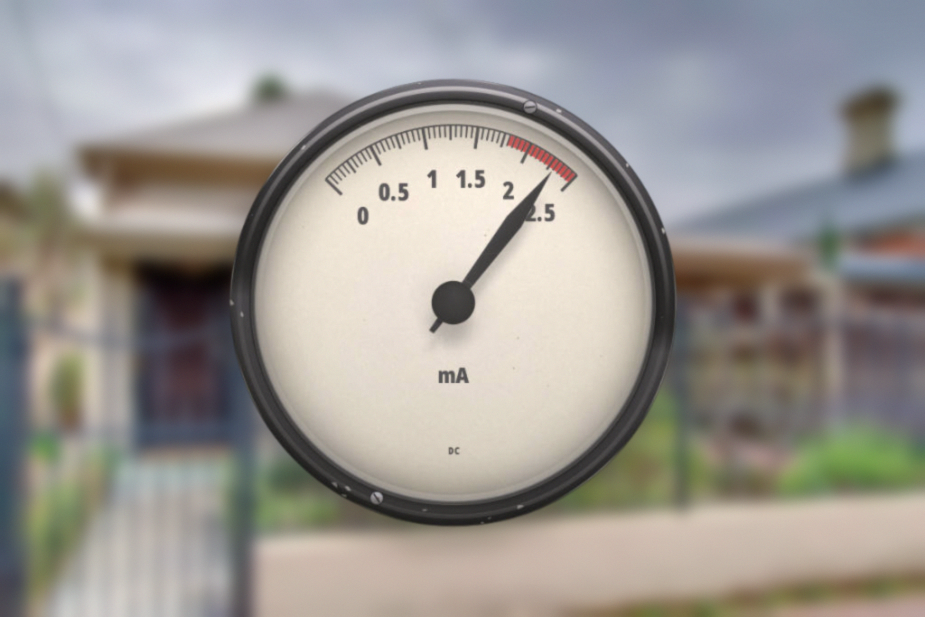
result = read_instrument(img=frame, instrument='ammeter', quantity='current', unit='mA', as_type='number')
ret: 2.3 mA
